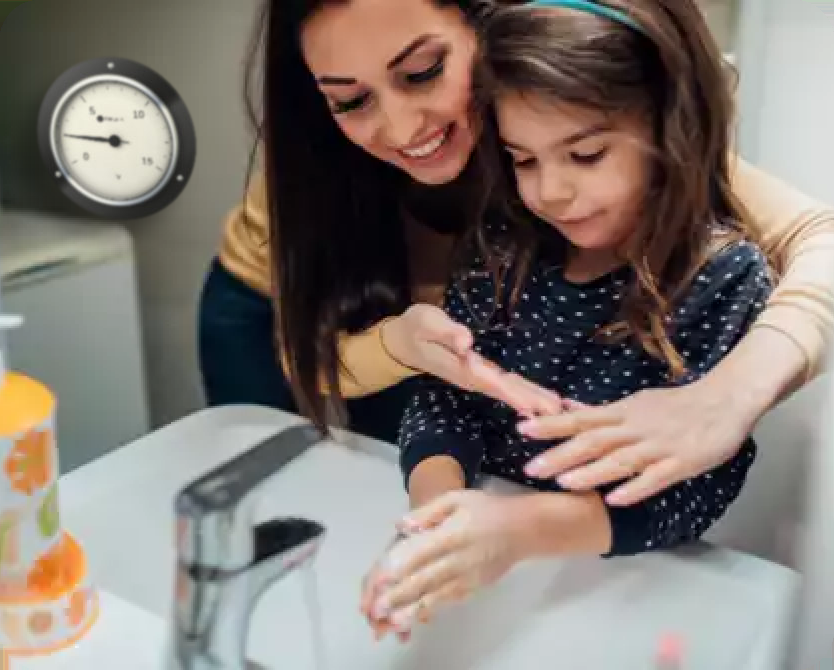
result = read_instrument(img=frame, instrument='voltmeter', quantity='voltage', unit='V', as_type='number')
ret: 2 V
